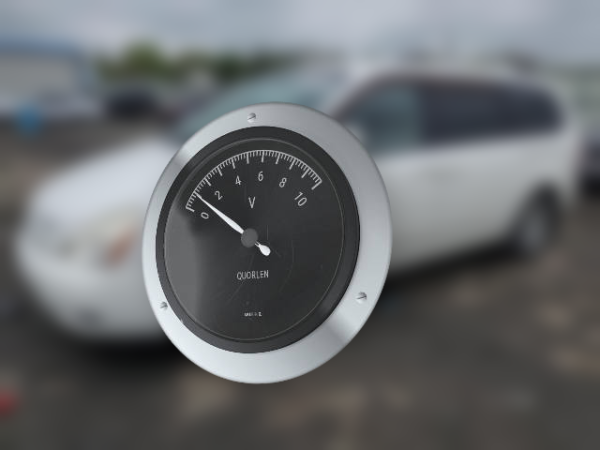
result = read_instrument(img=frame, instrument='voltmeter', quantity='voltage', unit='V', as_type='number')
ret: 1 V
